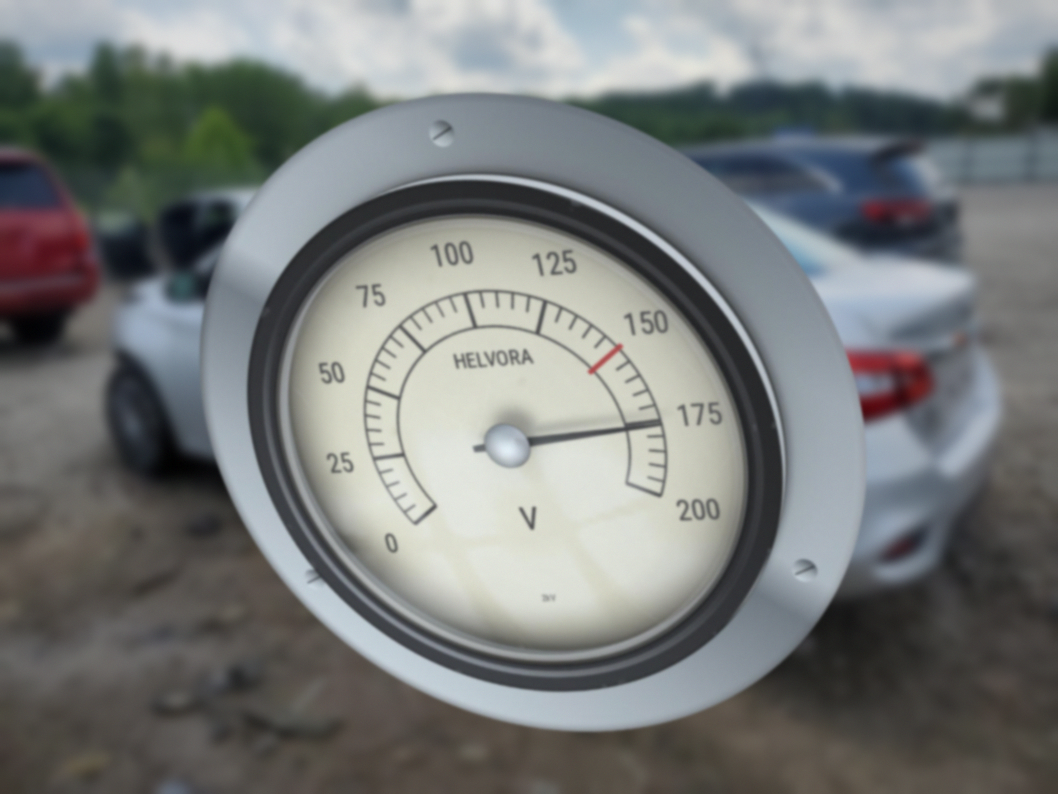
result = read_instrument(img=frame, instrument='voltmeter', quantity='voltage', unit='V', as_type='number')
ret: 175 V
